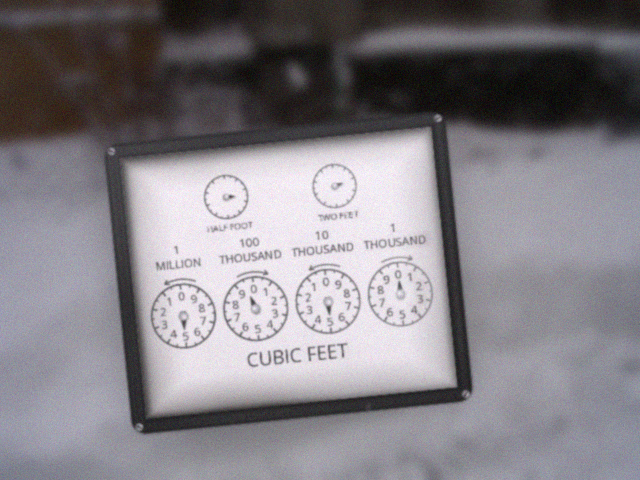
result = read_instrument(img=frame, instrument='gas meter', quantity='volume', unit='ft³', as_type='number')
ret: 495000 ft³
